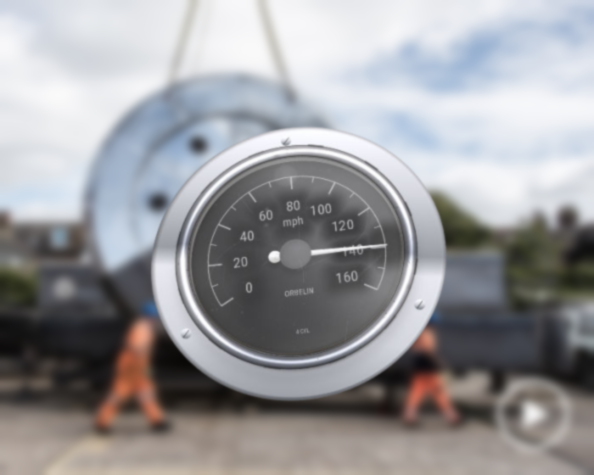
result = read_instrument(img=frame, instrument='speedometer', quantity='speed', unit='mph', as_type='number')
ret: 140 mph
